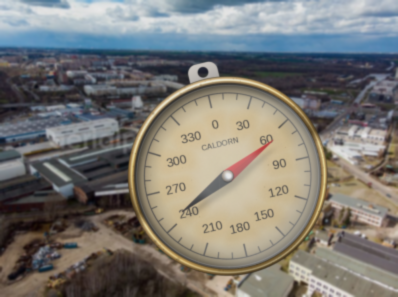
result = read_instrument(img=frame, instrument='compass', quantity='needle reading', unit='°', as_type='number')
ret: 65 °
